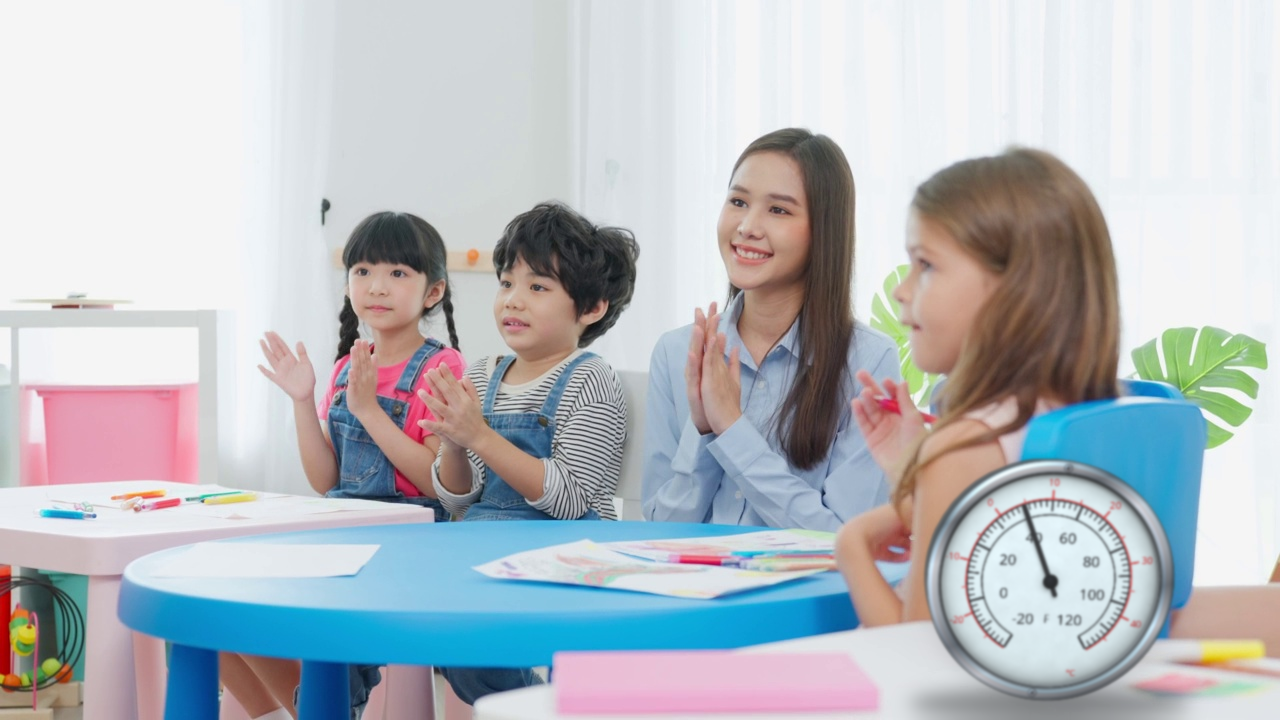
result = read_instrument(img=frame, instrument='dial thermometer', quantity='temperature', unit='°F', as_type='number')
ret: 40 °F
